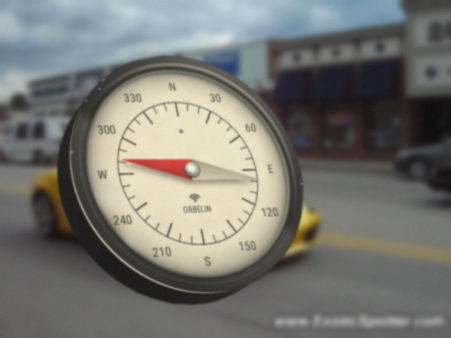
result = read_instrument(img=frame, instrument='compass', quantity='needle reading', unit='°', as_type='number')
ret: 280 °
